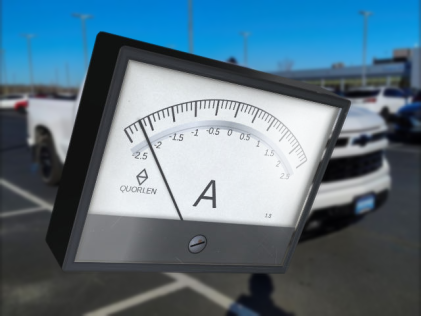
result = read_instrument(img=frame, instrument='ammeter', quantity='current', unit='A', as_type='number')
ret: -2.2 A
